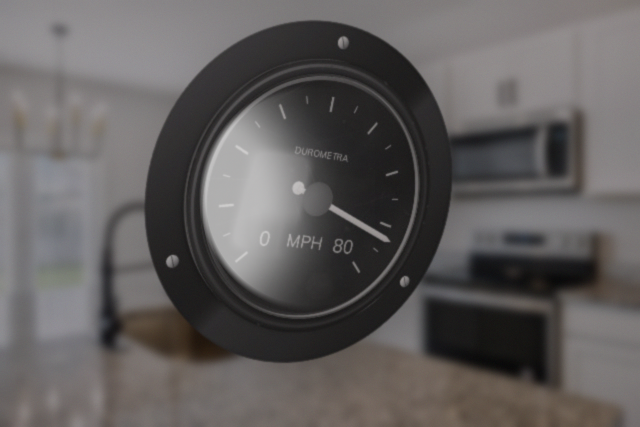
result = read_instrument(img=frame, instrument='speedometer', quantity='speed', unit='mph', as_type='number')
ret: 72.5 mph
